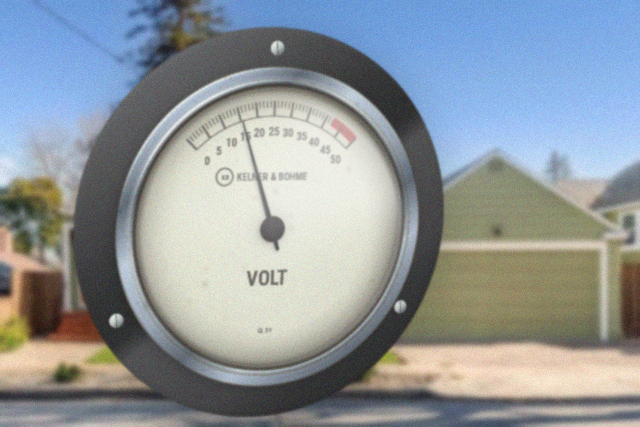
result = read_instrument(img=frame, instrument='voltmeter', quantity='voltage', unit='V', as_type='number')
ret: 15 V
